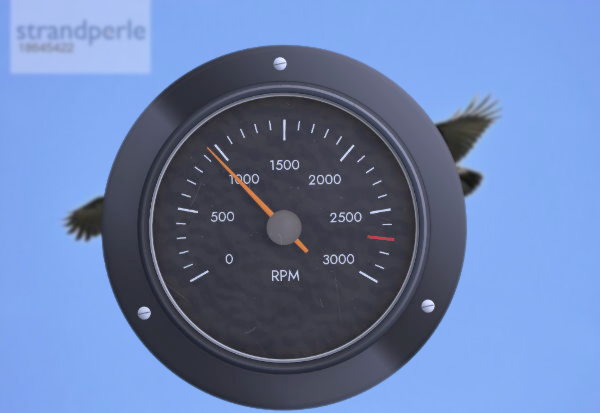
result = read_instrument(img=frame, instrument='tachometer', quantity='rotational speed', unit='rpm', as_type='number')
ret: 950 rpm
